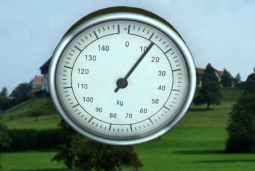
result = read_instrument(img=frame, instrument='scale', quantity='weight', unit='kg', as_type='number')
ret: 12 kg
